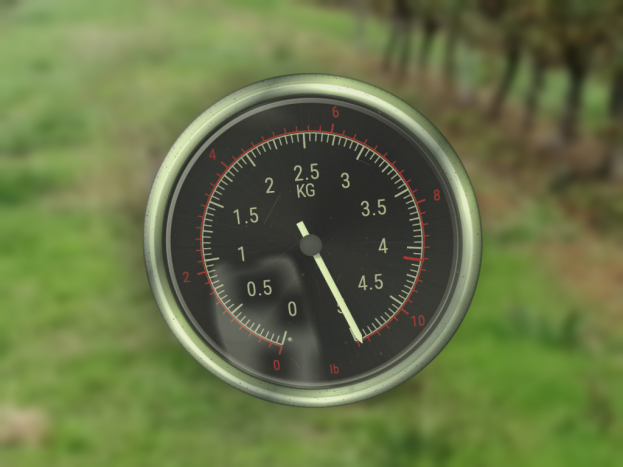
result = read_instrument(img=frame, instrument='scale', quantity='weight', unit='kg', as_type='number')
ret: 4.95 kg
